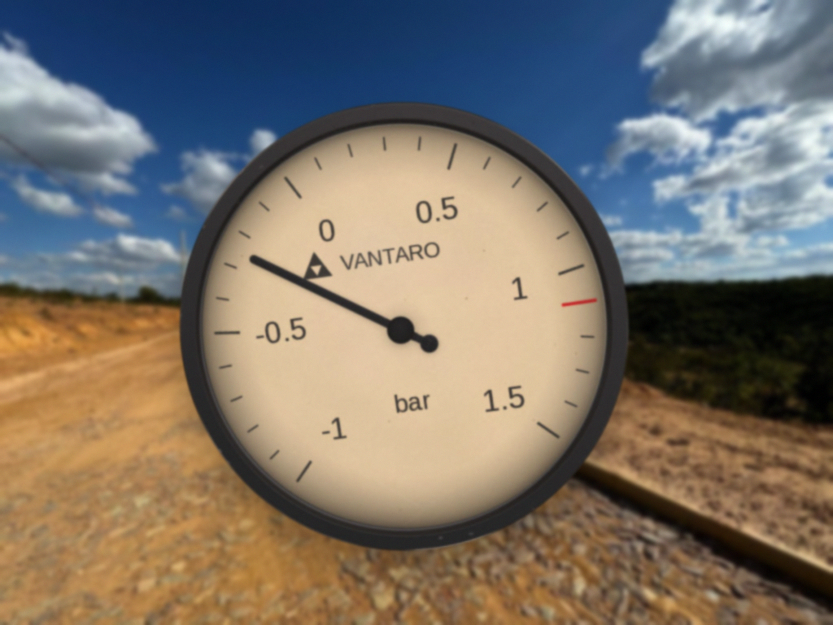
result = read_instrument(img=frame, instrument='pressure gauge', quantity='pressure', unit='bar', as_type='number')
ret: -0.25 bar
